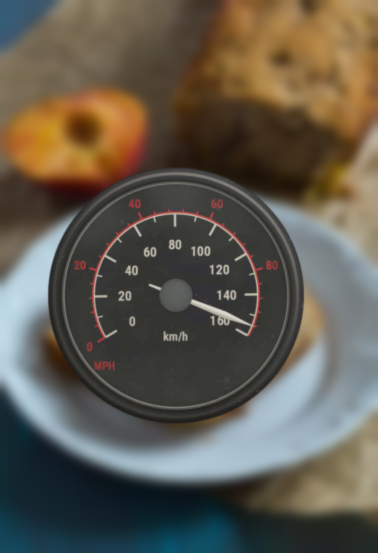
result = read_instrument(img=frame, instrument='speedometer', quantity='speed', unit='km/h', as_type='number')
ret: 155 km/h
